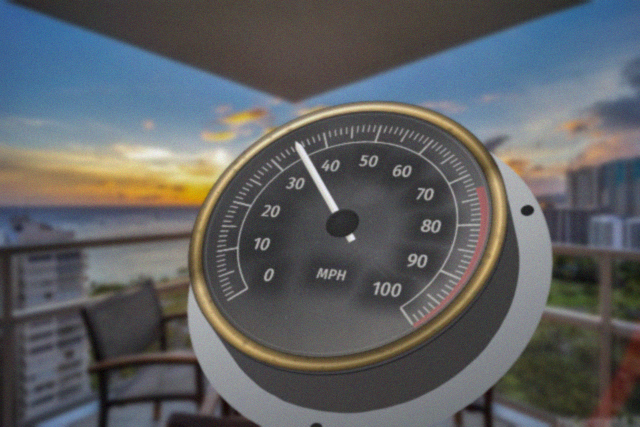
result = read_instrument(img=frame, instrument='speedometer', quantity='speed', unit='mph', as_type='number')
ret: 35 mph
